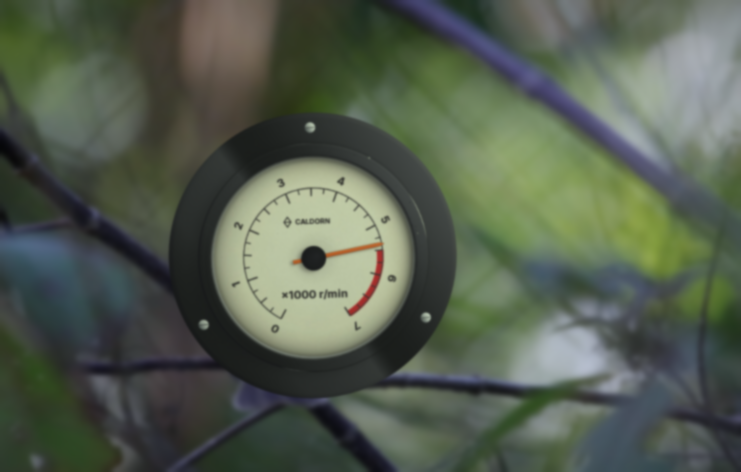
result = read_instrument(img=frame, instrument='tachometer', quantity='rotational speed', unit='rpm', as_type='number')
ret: 5375 rpm
